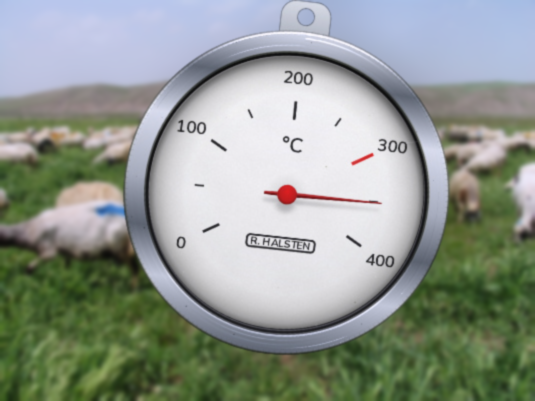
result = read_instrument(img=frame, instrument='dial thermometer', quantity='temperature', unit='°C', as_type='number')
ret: 350 °C
